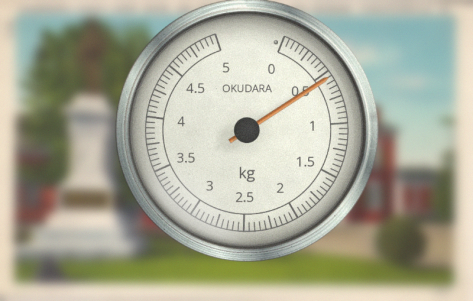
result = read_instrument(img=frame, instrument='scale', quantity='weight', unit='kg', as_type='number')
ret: 0.55 kg
